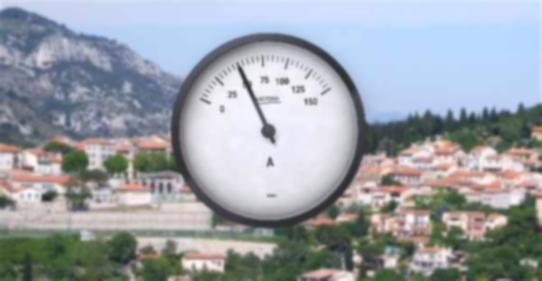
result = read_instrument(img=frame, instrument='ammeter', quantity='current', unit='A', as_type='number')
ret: 50 A
